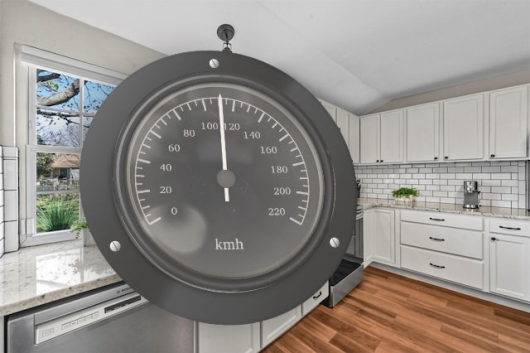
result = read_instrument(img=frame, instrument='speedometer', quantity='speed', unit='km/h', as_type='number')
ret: 110 km/h
